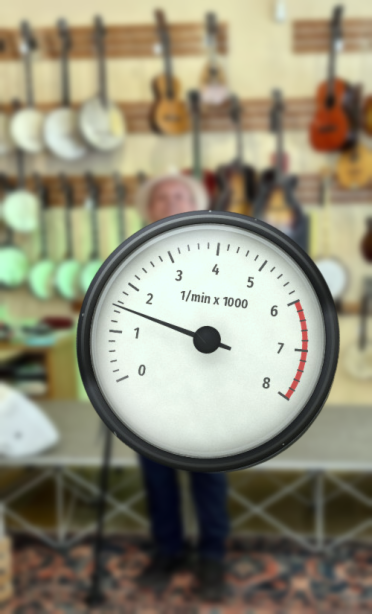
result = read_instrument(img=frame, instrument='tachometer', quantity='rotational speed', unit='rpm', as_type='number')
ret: 1500 rpm
